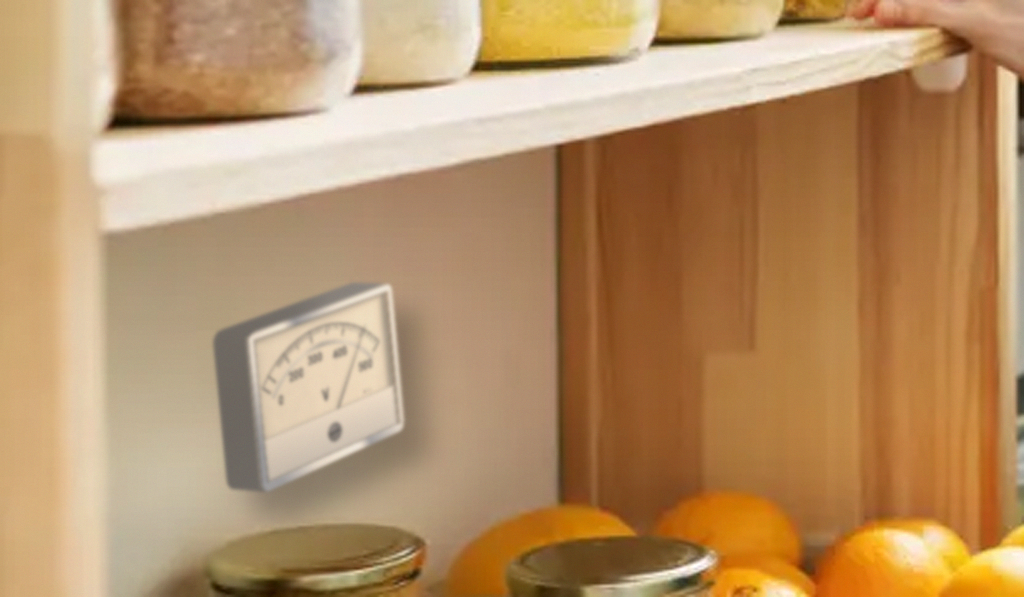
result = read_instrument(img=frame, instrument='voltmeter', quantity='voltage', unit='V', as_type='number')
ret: 450 V
